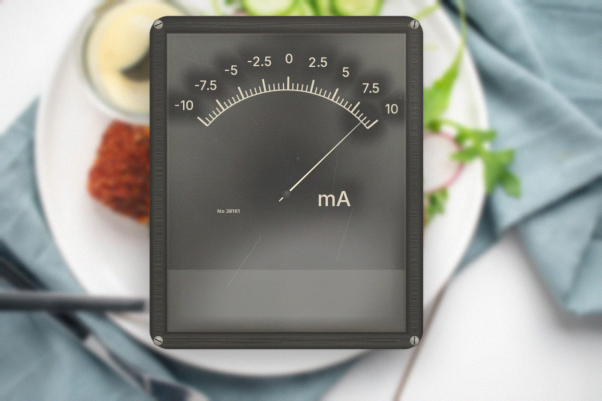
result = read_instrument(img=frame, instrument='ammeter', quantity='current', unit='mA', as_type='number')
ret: 9 mA
